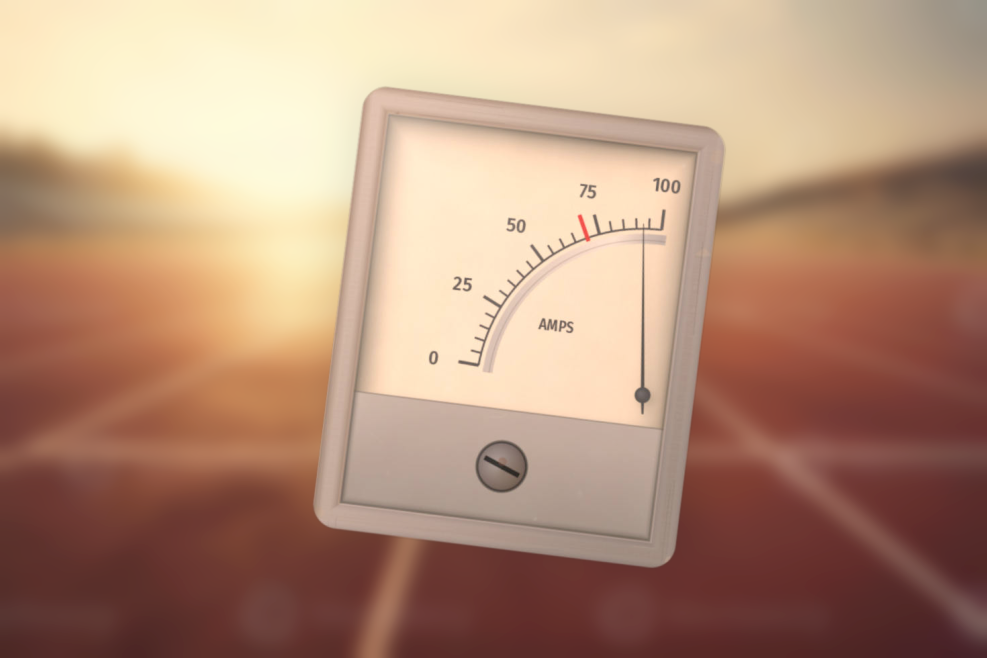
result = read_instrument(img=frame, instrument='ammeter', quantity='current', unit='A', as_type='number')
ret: 92.5 A
